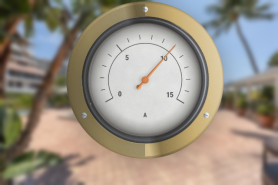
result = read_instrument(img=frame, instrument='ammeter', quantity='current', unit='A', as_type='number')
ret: 10 A
